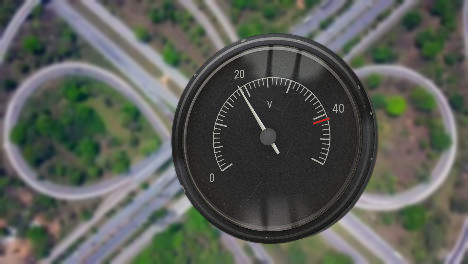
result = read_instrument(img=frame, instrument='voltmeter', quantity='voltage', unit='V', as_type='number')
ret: 19 V
